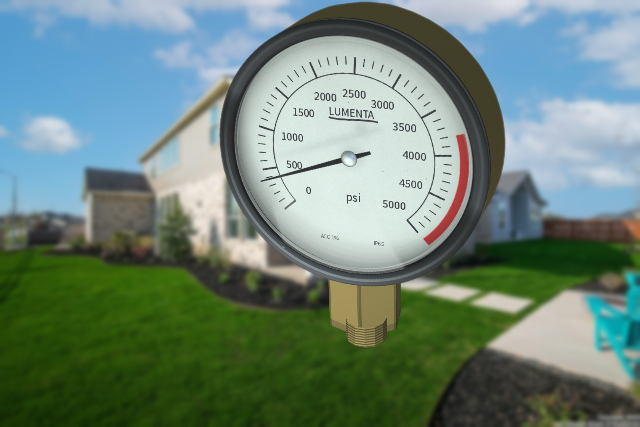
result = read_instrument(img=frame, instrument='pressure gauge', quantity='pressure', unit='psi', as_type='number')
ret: 400 psi
